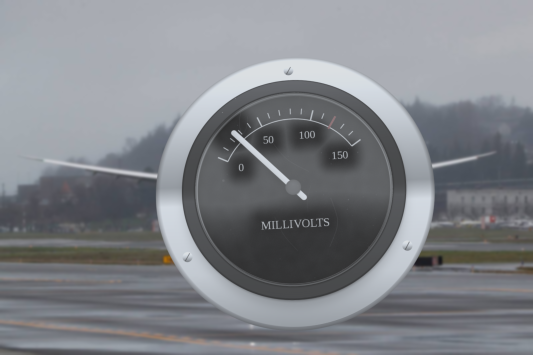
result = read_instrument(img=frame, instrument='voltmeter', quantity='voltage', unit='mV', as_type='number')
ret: 25 mV
